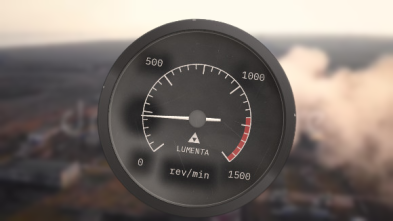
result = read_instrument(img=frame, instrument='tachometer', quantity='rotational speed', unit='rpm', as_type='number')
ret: 225 rpm
